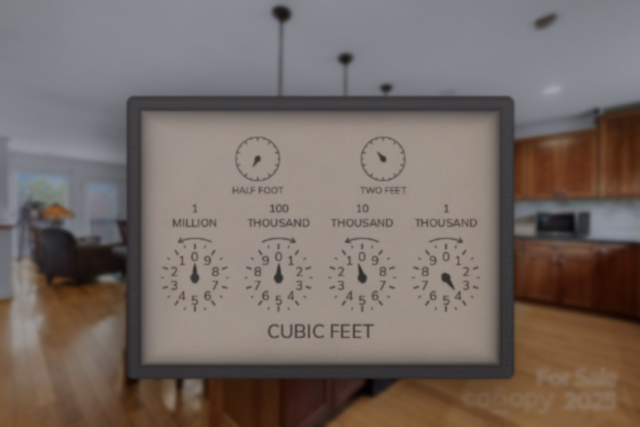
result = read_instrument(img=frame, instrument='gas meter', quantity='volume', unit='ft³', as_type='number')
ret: 400 ft³
